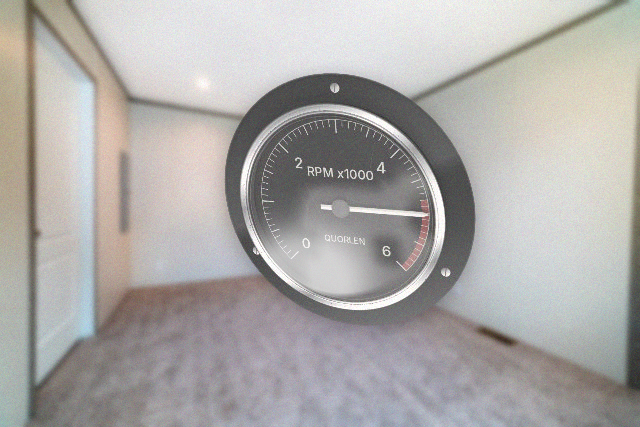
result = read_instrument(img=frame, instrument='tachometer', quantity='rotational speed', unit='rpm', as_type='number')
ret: 5000 rpm
